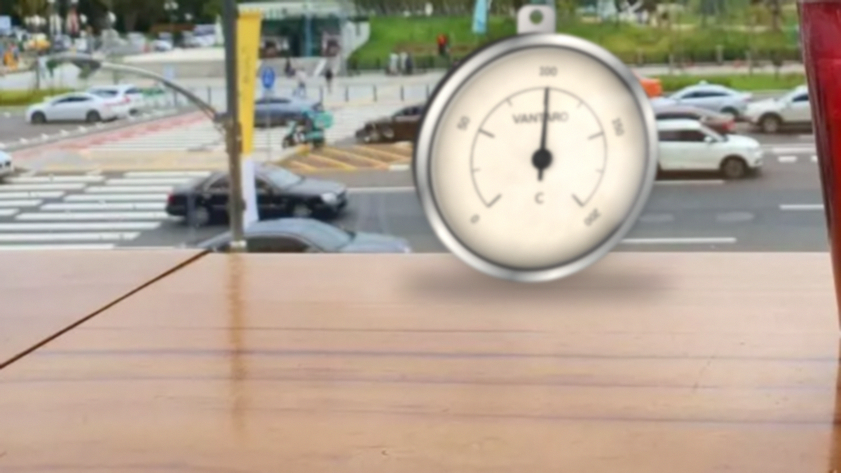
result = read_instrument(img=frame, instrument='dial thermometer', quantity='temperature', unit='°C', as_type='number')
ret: 100 °C
